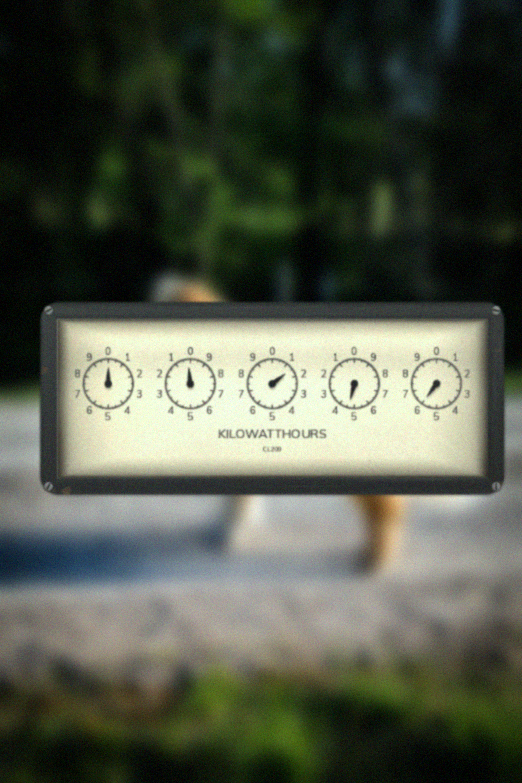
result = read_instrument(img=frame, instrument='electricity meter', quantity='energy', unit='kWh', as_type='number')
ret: 146 kWh
